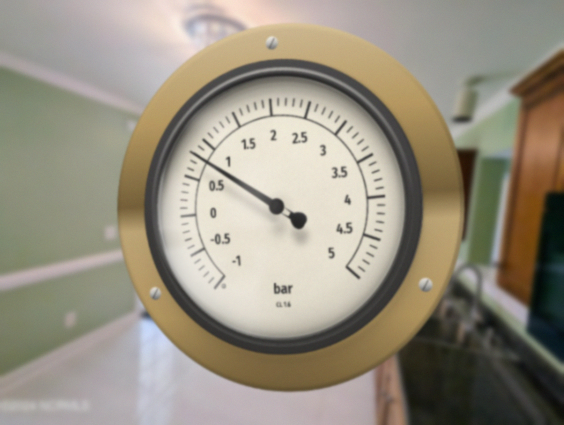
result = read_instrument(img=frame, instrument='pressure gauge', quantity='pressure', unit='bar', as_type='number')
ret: 0.8 bar
